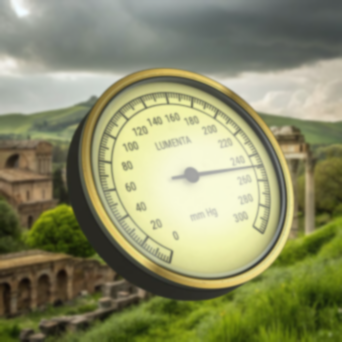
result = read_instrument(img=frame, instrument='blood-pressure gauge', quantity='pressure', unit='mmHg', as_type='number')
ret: 250 mmHg
